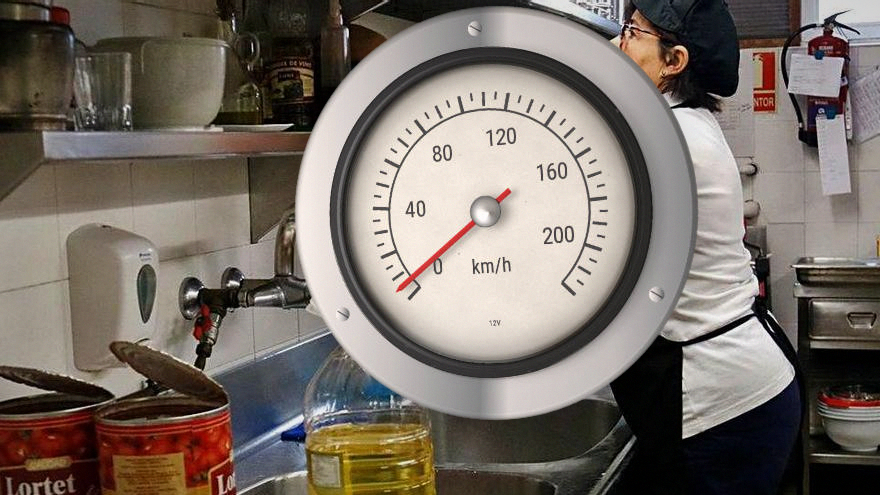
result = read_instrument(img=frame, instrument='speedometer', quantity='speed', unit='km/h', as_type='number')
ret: 5 km/h
